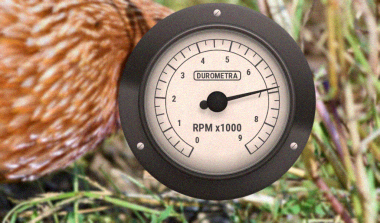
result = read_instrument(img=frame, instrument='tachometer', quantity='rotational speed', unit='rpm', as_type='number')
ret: 6875 rpm
